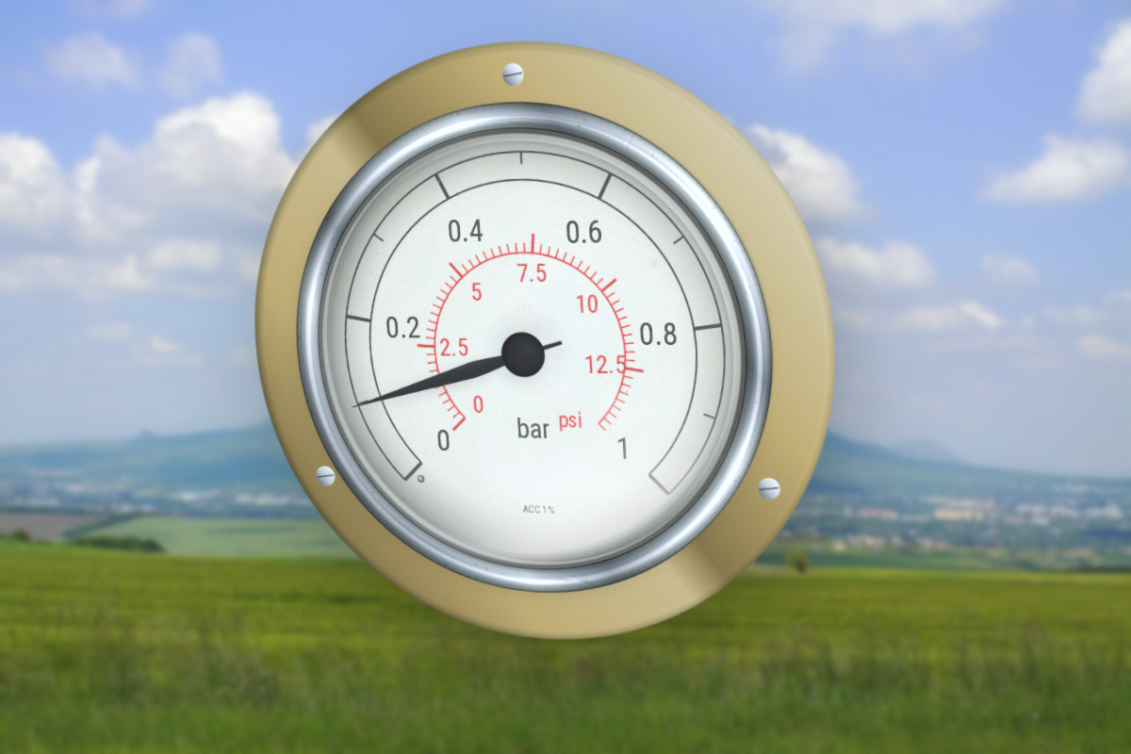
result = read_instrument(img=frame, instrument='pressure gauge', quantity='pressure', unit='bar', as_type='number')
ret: 0.1 bar
